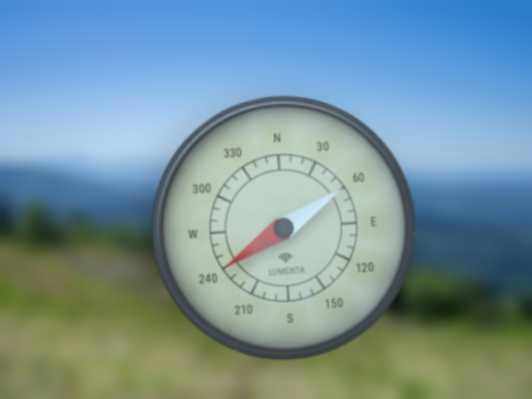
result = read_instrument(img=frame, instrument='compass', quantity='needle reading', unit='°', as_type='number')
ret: 240 °
